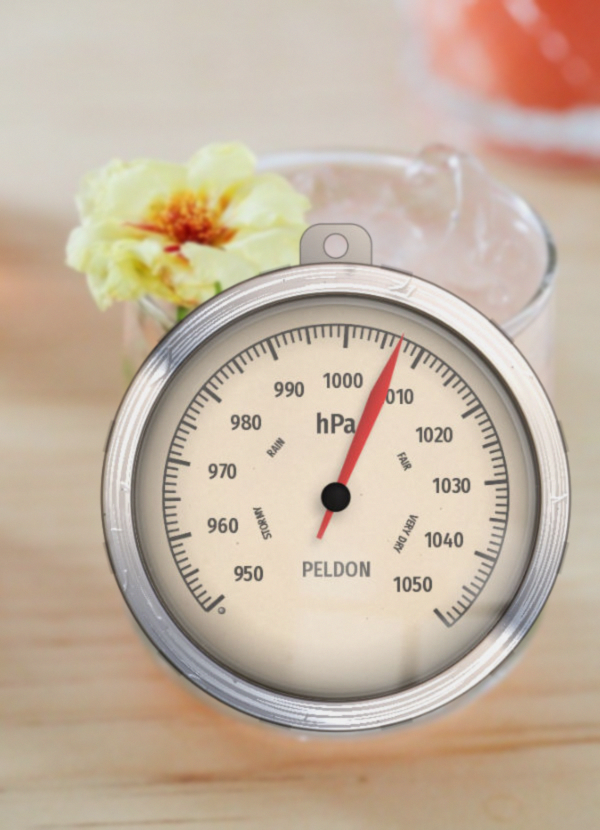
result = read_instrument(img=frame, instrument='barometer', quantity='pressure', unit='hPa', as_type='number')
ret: 1007 hPa
